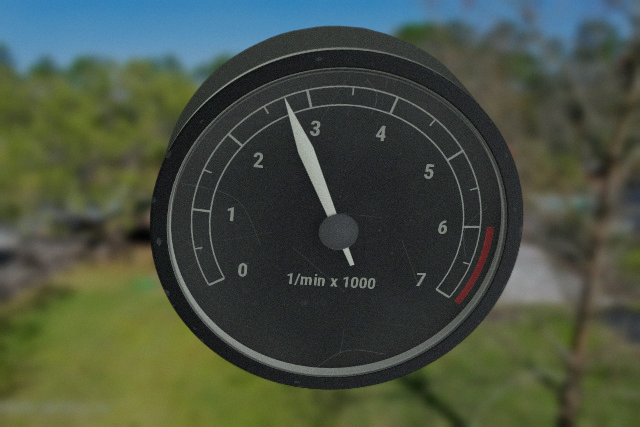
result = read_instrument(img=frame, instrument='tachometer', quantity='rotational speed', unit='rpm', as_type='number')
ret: 2750 rpm
